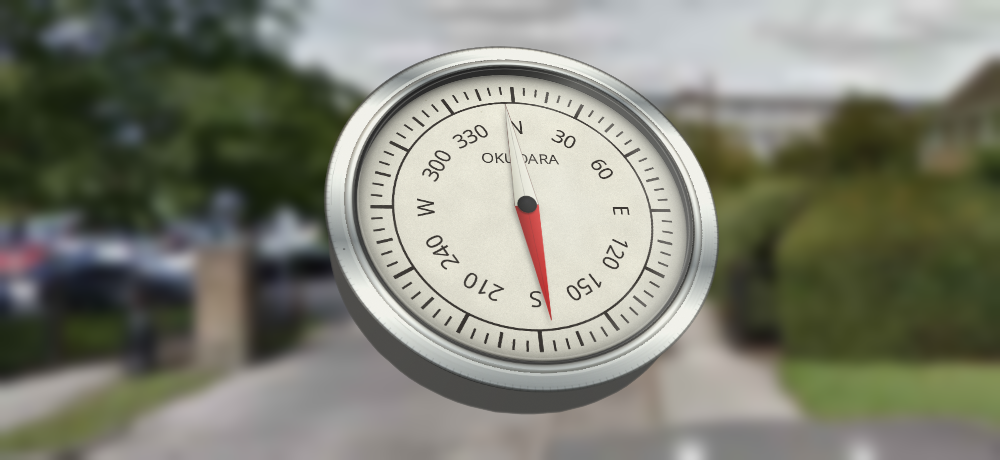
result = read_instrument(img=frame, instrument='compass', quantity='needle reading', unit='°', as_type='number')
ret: 175 °
